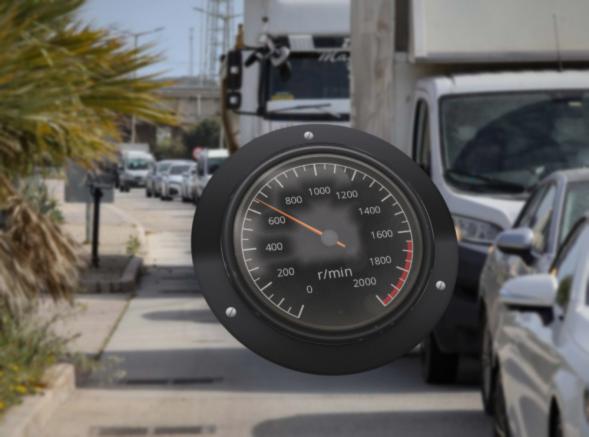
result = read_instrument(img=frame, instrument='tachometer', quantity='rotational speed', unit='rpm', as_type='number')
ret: 650 rpm
